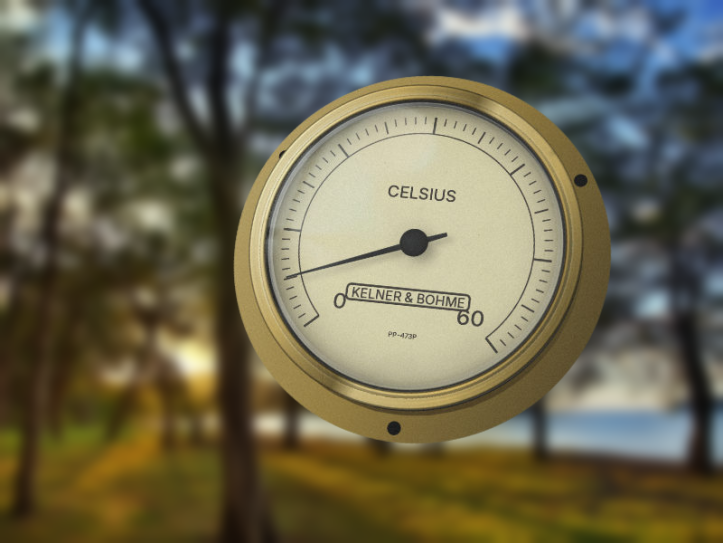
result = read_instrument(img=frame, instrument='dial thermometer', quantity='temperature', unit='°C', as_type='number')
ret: 5 °C
